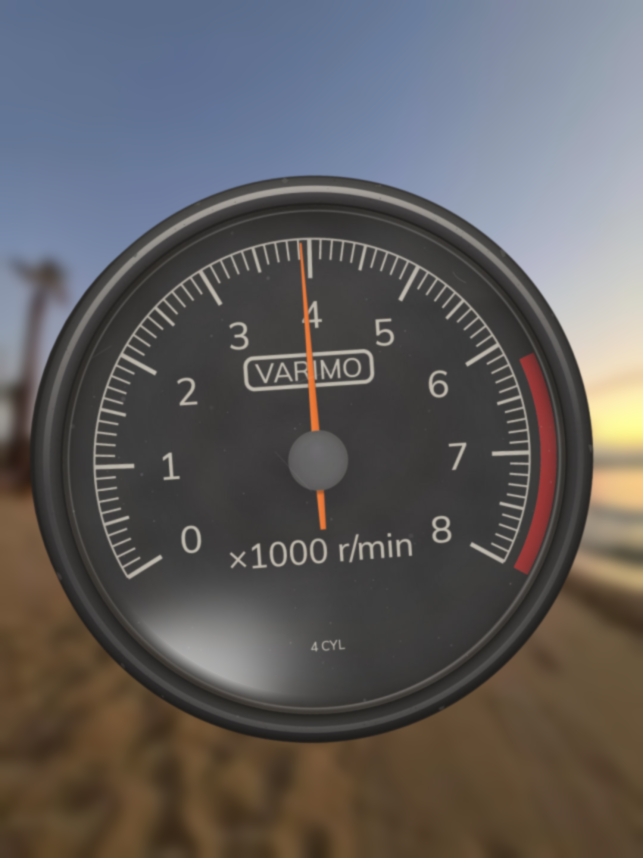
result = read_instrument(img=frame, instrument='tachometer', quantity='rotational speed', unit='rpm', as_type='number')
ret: 3900 rpm
